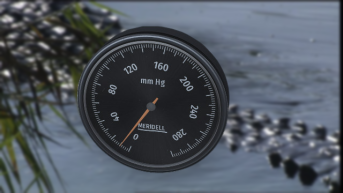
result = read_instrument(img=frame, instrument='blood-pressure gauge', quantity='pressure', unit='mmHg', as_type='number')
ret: 10 mmHg
